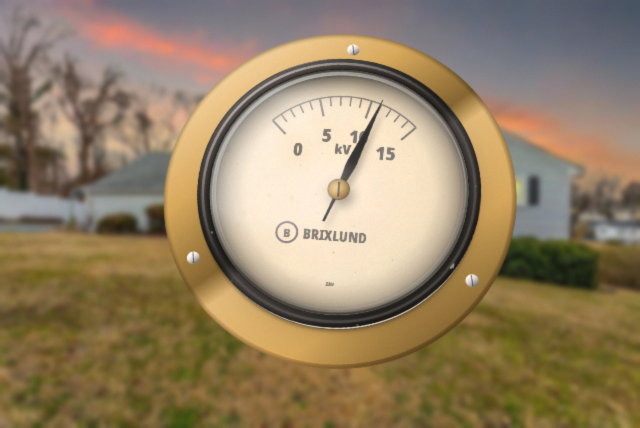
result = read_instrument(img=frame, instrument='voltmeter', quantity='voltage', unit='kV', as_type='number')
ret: 11 kV
